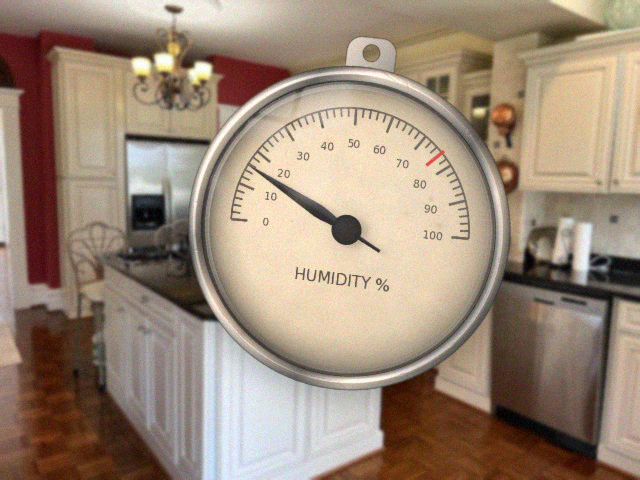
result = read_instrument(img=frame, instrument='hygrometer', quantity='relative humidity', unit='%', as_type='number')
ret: 16 %
